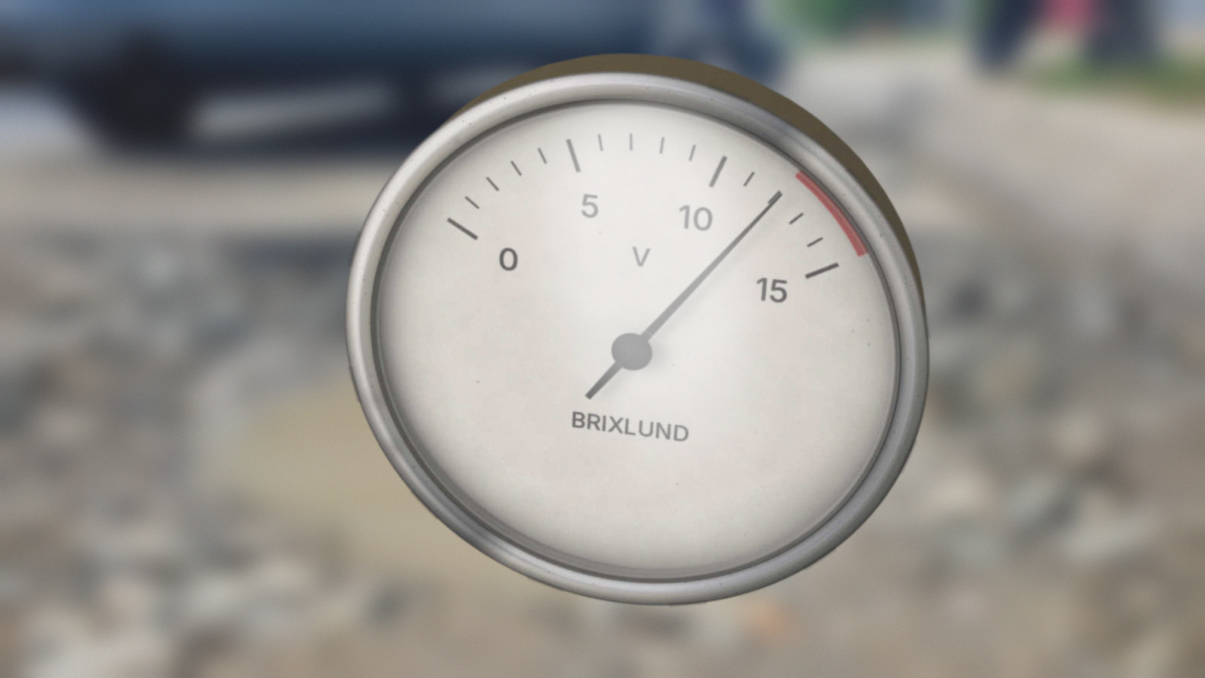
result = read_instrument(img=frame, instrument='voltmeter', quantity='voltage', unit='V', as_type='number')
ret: 12 V
